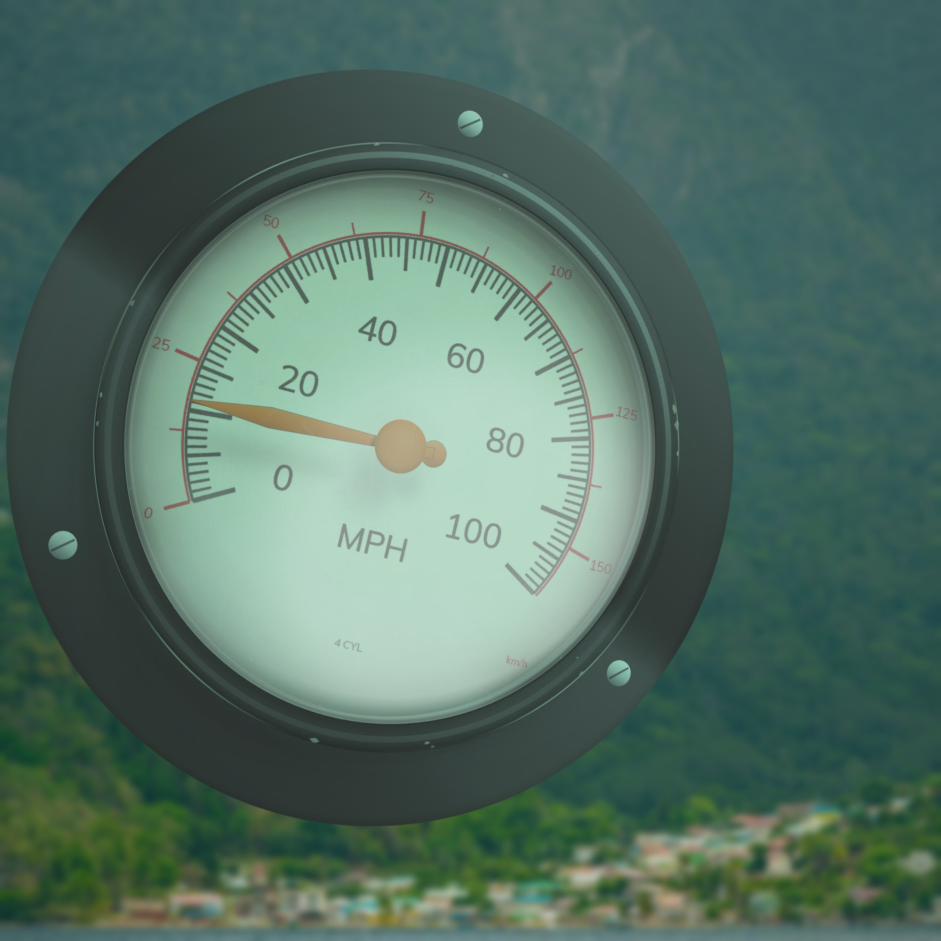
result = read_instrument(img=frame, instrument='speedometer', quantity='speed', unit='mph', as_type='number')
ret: 11 mph
